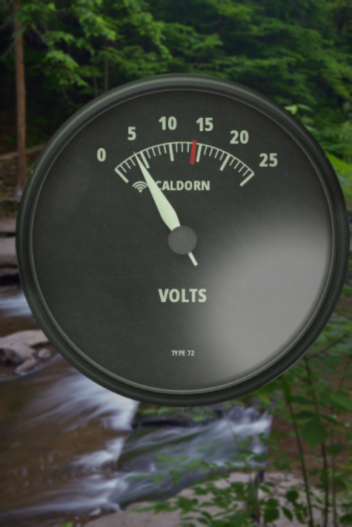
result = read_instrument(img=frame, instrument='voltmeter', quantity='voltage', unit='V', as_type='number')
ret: 4 V
